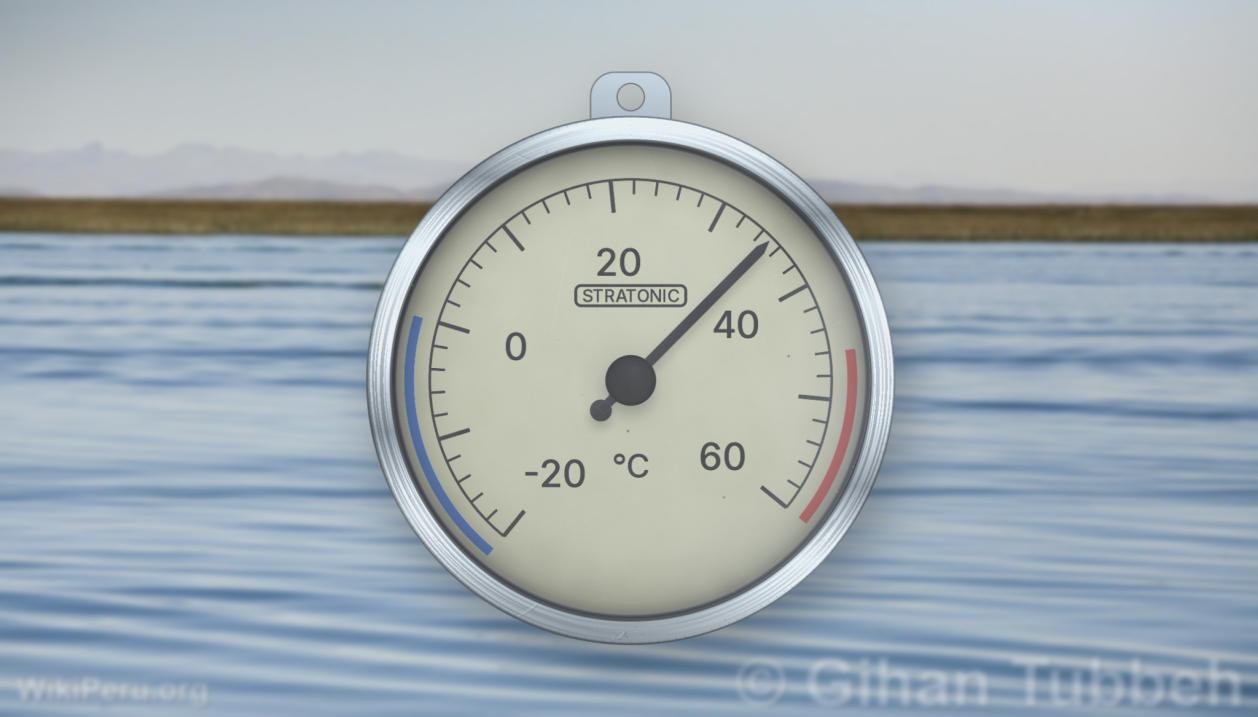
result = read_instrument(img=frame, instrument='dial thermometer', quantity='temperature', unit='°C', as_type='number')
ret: 35 °C
